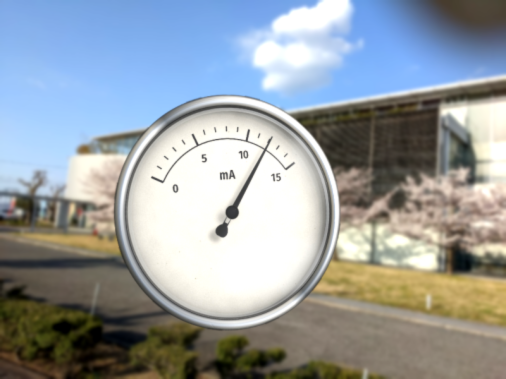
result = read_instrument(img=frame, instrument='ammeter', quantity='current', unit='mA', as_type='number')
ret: 12 mA
